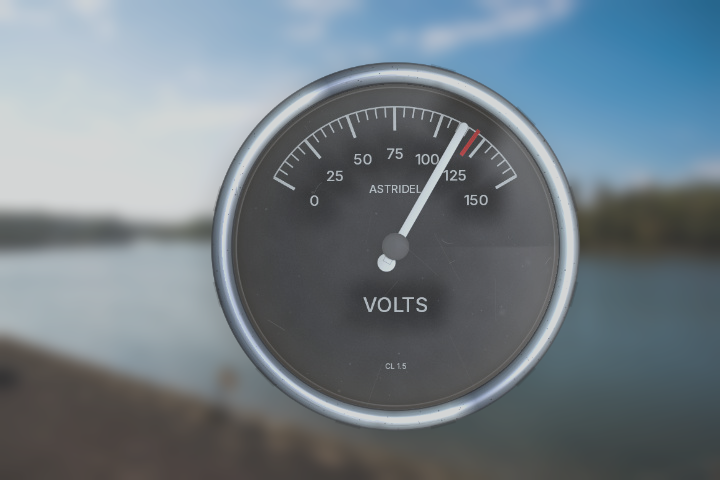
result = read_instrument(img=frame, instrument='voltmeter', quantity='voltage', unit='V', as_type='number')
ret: 112.5 V
